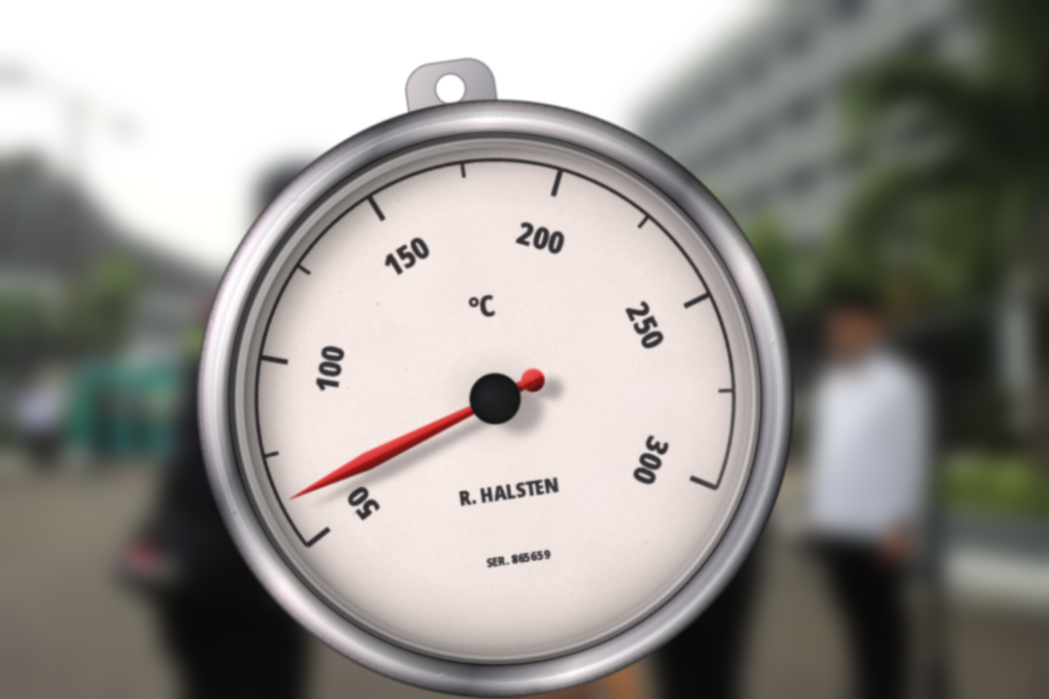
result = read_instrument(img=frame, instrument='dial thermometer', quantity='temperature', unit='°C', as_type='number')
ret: 62.5 °C
